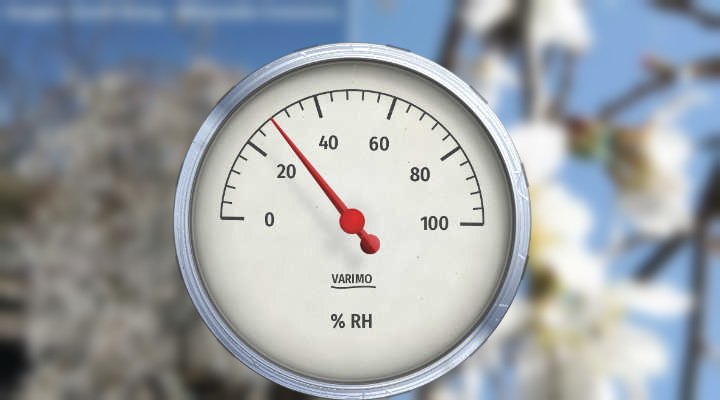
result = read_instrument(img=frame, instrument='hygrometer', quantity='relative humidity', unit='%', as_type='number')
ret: 28 %
